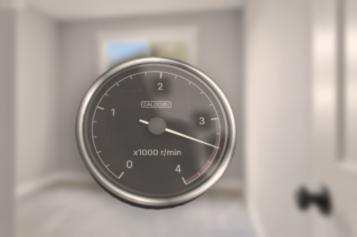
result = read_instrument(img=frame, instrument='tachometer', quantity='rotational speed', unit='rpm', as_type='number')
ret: 3400 rpm
